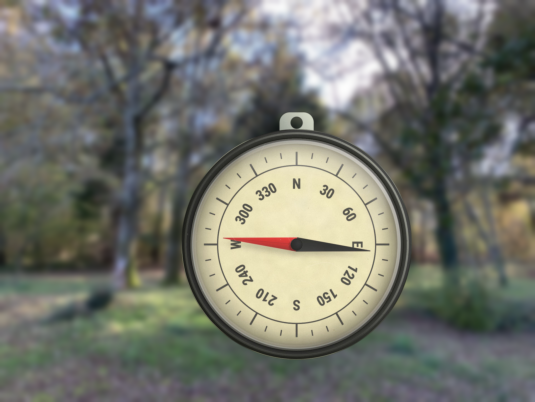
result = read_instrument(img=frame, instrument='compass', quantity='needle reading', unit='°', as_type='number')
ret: 275 °
